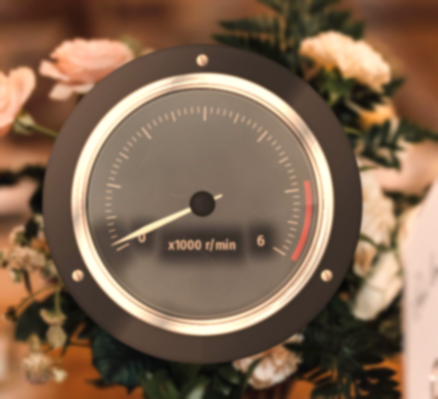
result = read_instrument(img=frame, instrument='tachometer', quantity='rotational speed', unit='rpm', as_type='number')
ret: 100 rpm
